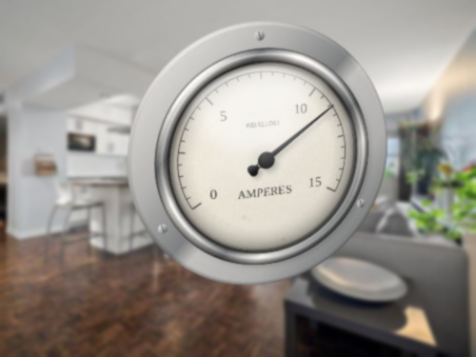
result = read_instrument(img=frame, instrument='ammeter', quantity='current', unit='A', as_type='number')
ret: 11 A
